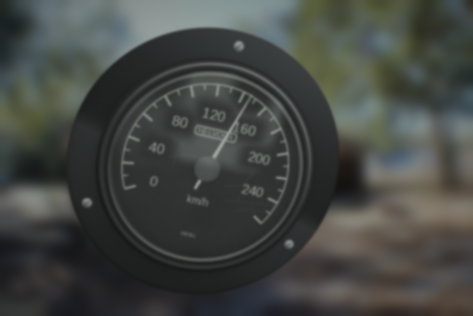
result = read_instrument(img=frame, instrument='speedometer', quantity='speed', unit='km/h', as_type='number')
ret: 145 km/h
